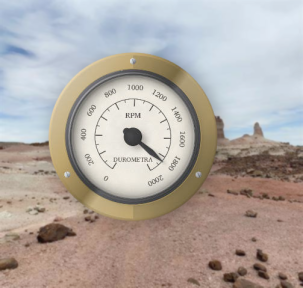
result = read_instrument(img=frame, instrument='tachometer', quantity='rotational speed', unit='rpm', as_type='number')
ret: 1850 rpm
